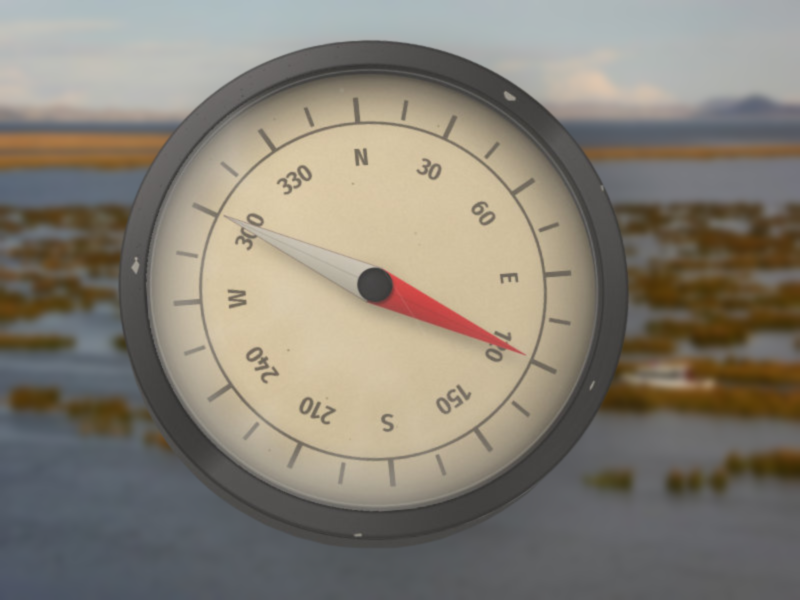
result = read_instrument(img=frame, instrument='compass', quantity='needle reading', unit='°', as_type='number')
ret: 120 °
